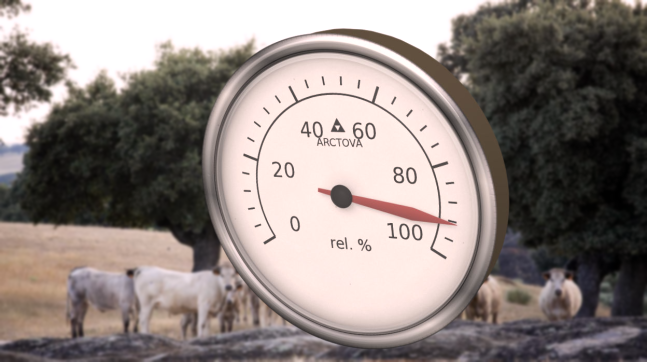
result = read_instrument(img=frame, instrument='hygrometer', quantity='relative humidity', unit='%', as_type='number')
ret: 92 %
